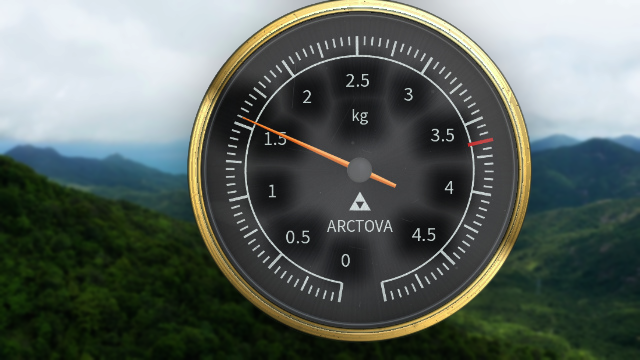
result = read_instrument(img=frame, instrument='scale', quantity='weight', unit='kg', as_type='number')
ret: 1.55 kg
